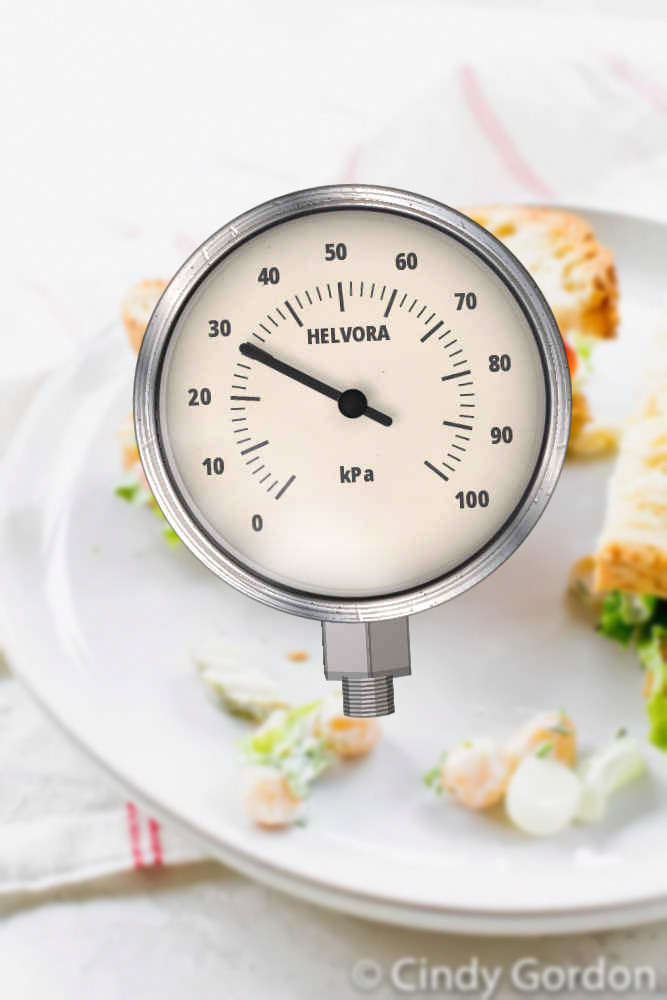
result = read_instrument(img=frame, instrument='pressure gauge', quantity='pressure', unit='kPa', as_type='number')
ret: 29 kPa
